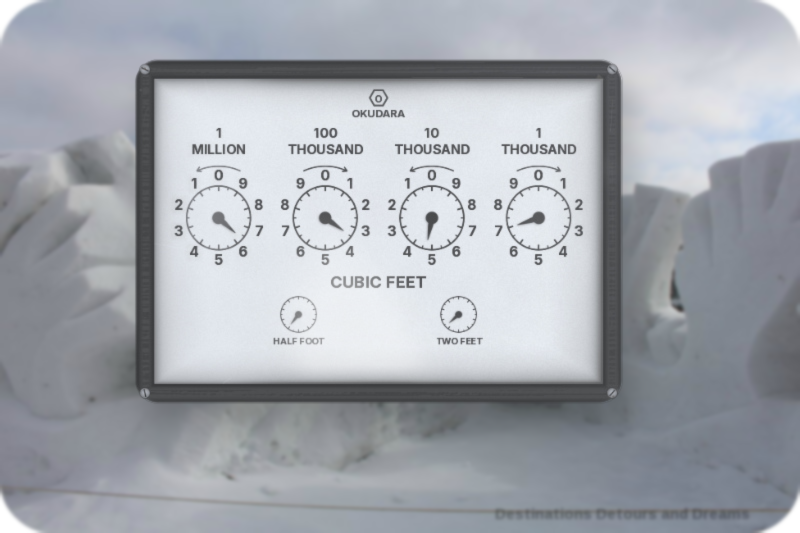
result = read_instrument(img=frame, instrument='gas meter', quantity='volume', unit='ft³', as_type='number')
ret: 634700 ft³
